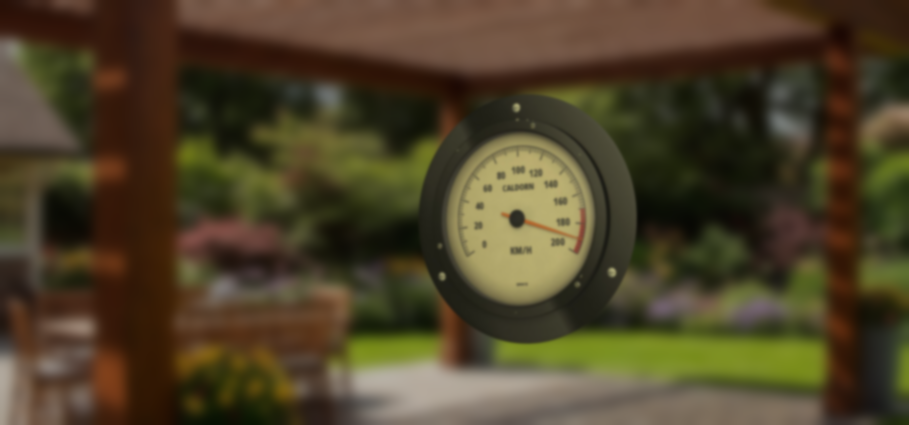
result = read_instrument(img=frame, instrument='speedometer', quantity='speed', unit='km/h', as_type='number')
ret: 190 km/h
